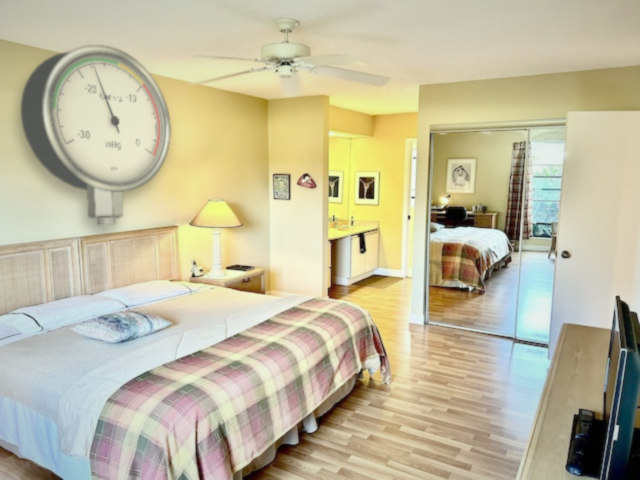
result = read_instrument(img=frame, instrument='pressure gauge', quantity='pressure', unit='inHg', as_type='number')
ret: -18 inHg
